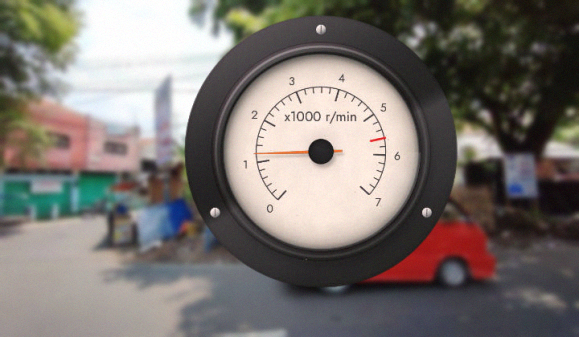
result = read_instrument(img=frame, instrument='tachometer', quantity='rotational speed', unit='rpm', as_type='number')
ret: 1200 rpm
